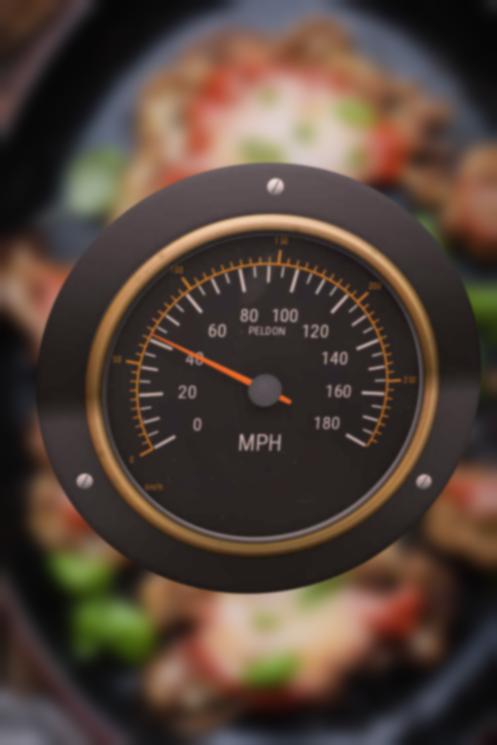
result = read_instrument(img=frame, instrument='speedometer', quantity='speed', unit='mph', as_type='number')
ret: 42.5 mph
